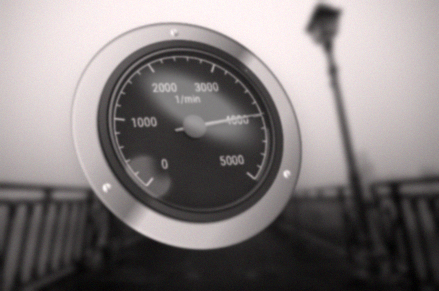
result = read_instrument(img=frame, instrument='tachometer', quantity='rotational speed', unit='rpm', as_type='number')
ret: 4000 rpm
